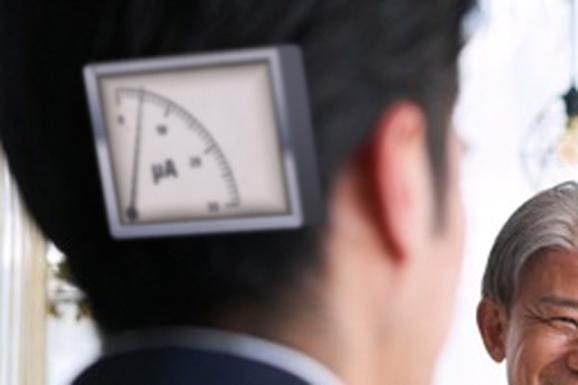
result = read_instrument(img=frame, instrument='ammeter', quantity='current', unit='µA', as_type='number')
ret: 5 µA
